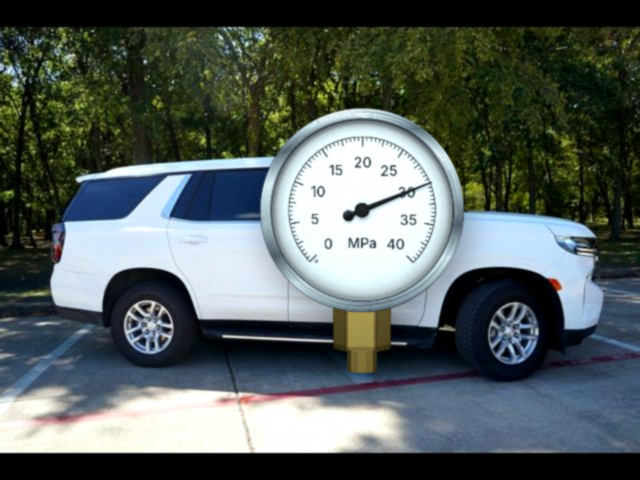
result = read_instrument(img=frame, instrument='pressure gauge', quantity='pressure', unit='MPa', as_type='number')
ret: 30 MPa
